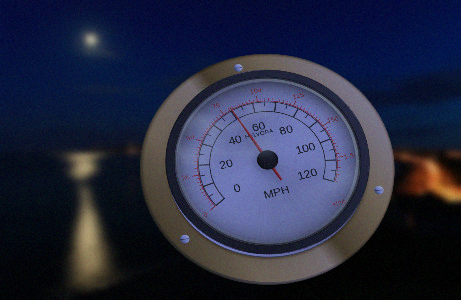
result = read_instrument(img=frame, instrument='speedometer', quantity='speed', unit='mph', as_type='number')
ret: 50 mph
